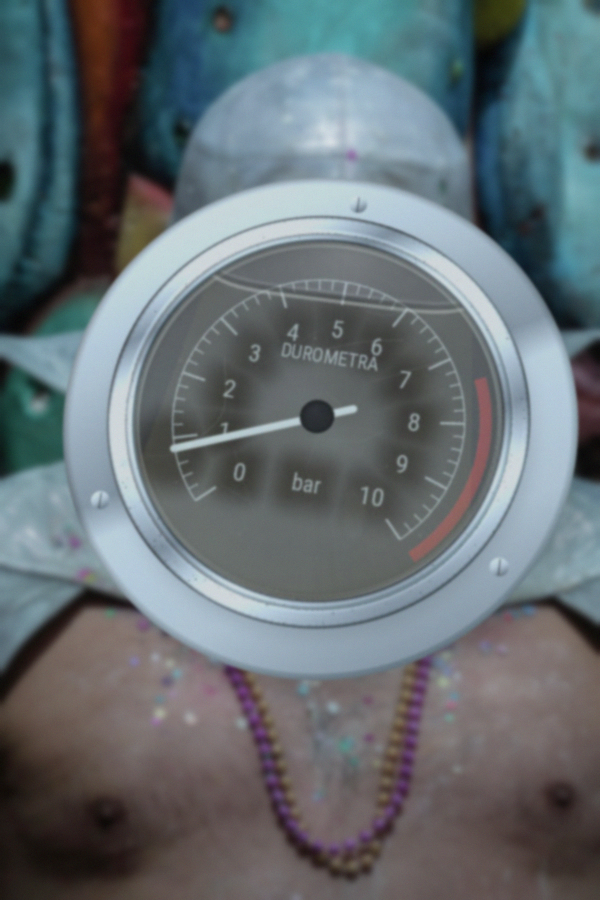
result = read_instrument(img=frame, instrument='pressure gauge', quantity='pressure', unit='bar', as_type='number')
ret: 0.8 bar
